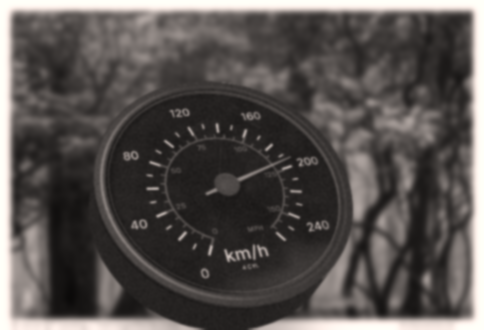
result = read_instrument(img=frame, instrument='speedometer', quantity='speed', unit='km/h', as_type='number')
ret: 195 km/h
